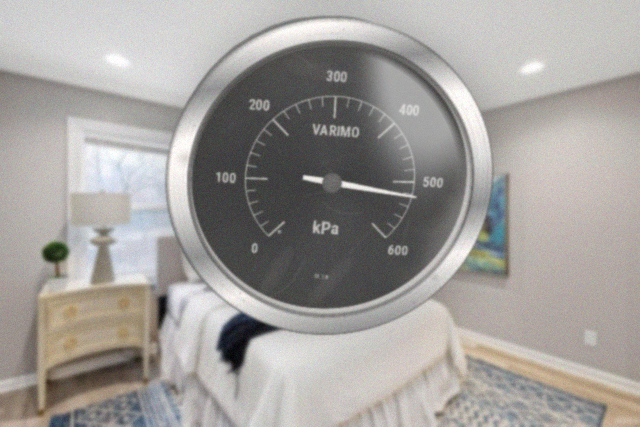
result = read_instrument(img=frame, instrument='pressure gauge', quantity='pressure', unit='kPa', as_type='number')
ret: 520 kPa
